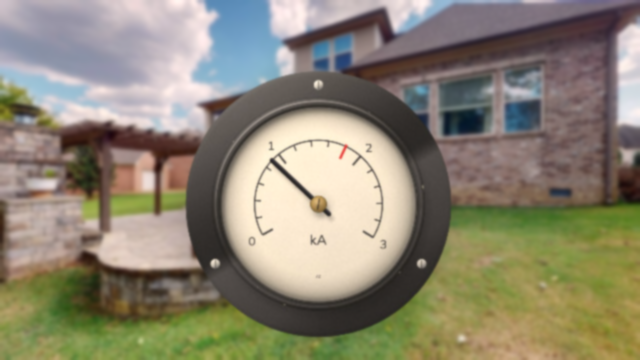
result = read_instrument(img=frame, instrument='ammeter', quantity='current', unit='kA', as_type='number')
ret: 0.9 kA
